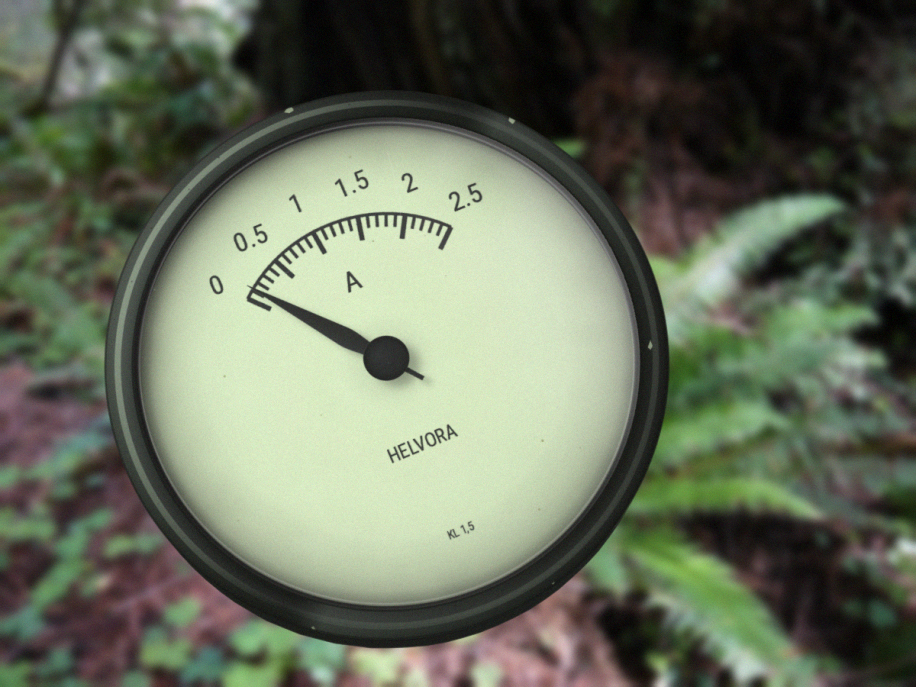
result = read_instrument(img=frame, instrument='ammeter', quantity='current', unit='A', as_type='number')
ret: 0.1 A
